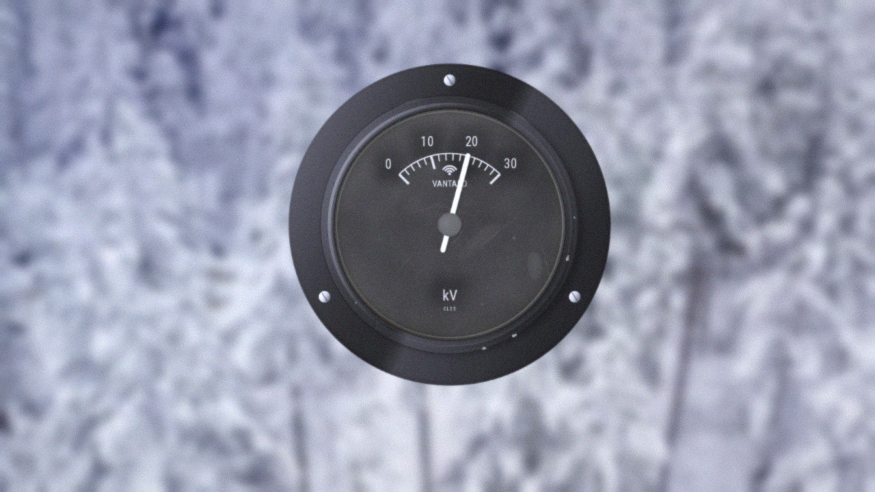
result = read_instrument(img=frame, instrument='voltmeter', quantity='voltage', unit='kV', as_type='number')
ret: 20 kV
